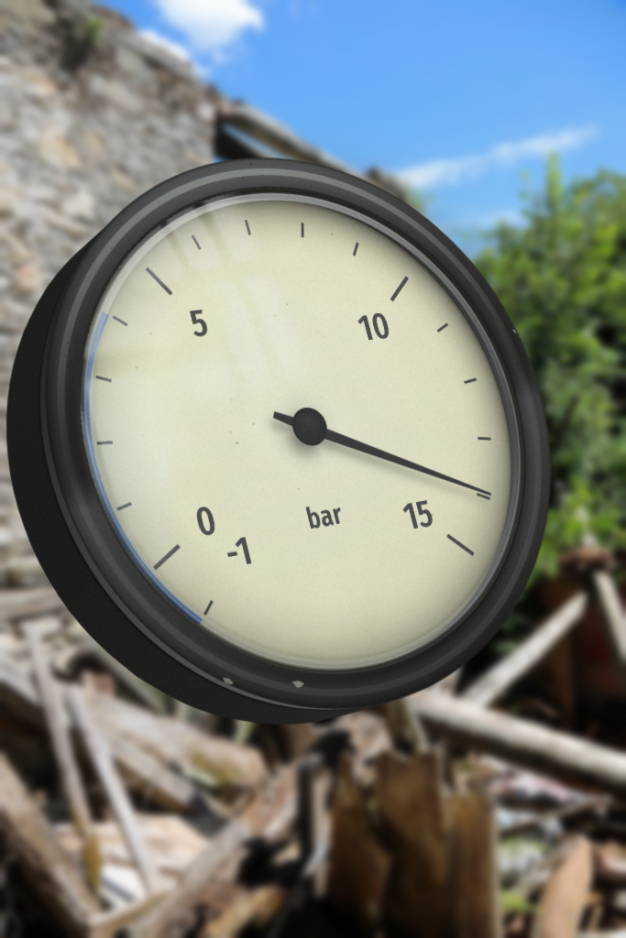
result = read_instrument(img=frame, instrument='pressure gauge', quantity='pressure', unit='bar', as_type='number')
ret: 14 bar
